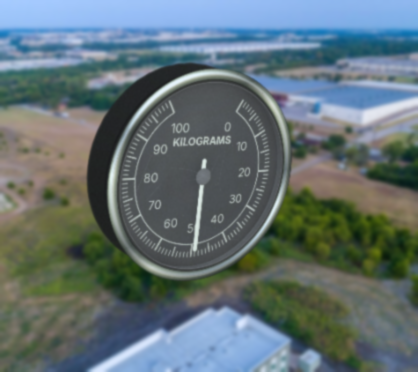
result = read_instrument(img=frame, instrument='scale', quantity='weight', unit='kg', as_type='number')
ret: 50 kg
